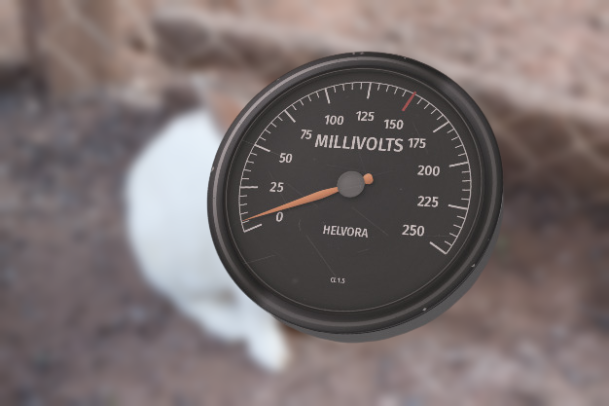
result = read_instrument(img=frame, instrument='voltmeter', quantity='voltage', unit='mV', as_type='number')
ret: 5 mV
